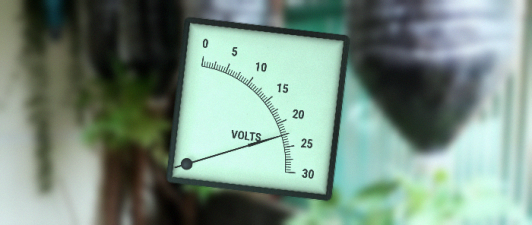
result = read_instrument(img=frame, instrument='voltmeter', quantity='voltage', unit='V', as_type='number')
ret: 22.5 V
